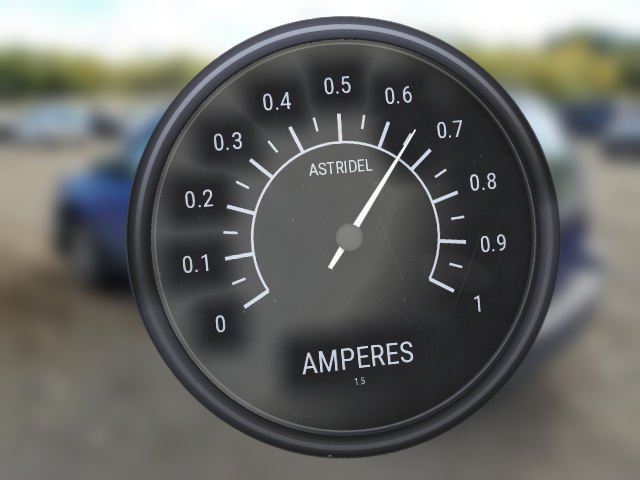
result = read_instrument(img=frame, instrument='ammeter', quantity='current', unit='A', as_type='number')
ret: 0.65 A
